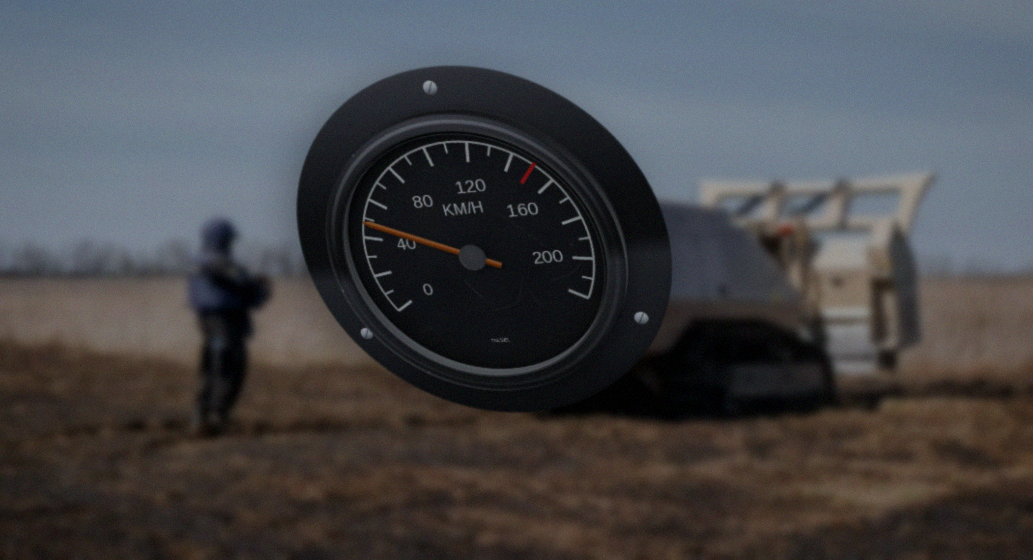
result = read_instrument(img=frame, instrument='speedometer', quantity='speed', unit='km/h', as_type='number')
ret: 50 km/h
